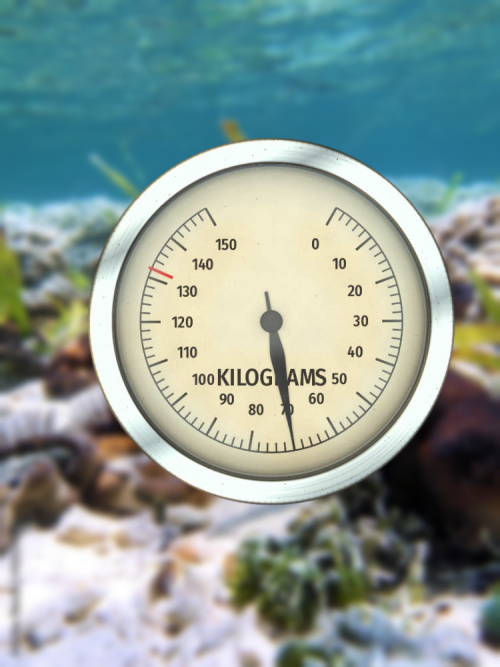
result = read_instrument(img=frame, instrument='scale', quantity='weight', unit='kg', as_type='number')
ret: 70 kg
